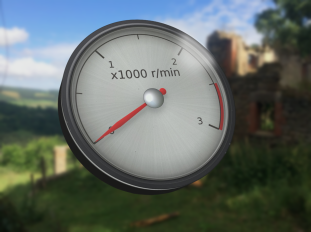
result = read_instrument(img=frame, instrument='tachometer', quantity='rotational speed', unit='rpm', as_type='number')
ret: 0 rpm
